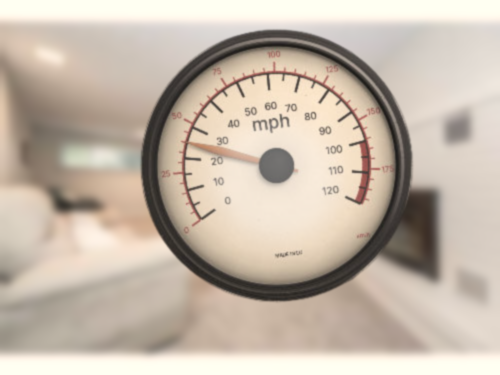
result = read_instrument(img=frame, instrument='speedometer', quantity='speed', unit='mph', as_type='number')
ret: 25 mph
